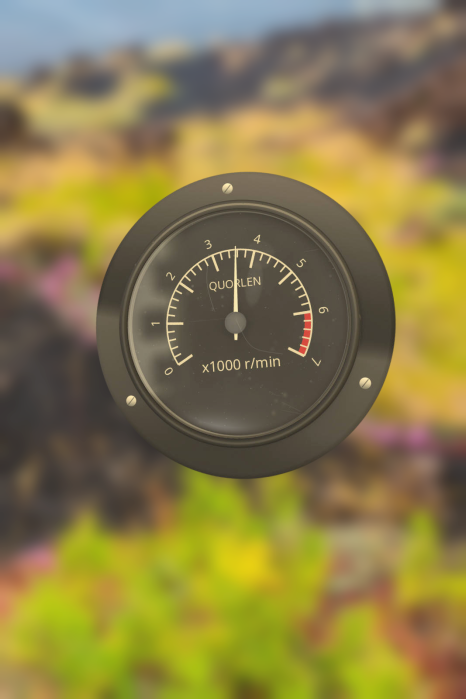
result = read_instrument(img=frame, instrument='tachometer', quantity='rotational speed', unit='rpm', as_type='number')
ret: 3600 rpm
